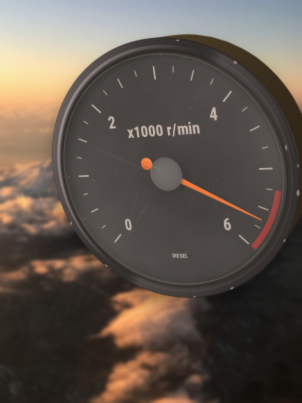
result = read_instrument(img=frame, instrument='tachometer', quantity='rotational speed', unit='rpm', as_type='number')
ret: 5625 rpm
